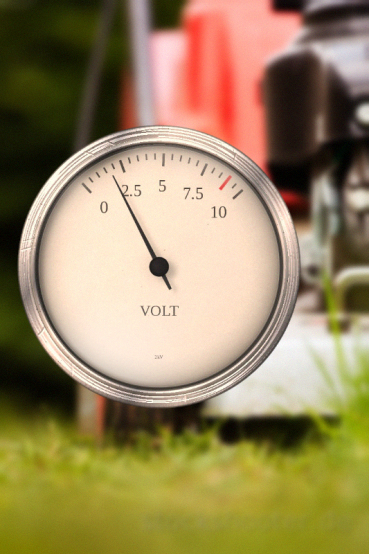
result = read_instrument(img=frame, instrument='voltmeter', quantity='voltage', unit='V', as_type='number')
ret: 1.75 V
